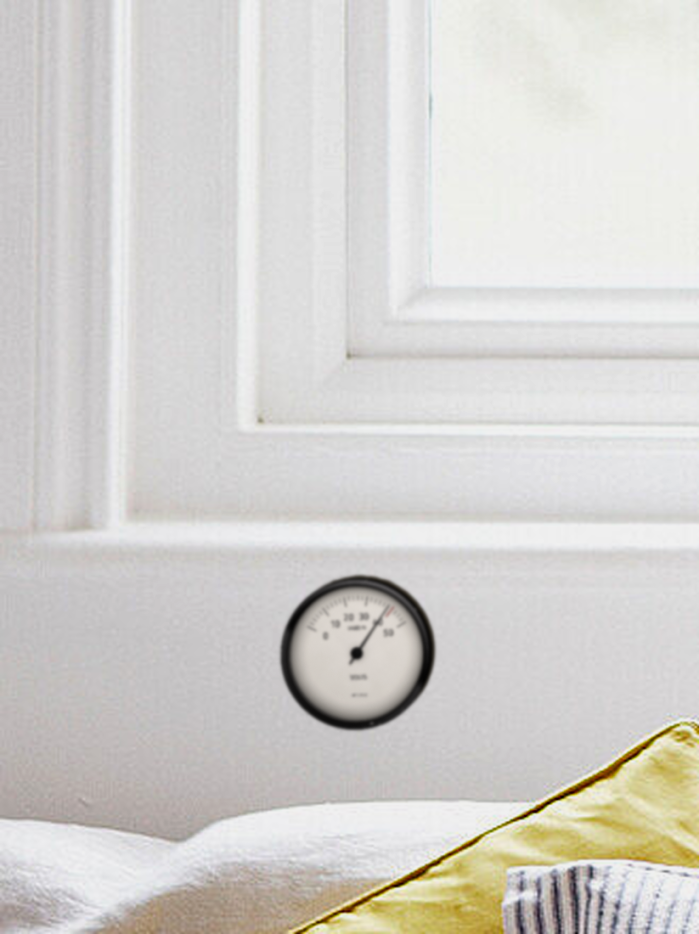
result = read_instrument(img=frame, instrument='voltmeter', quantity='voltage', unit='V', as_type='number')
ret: 40 V
